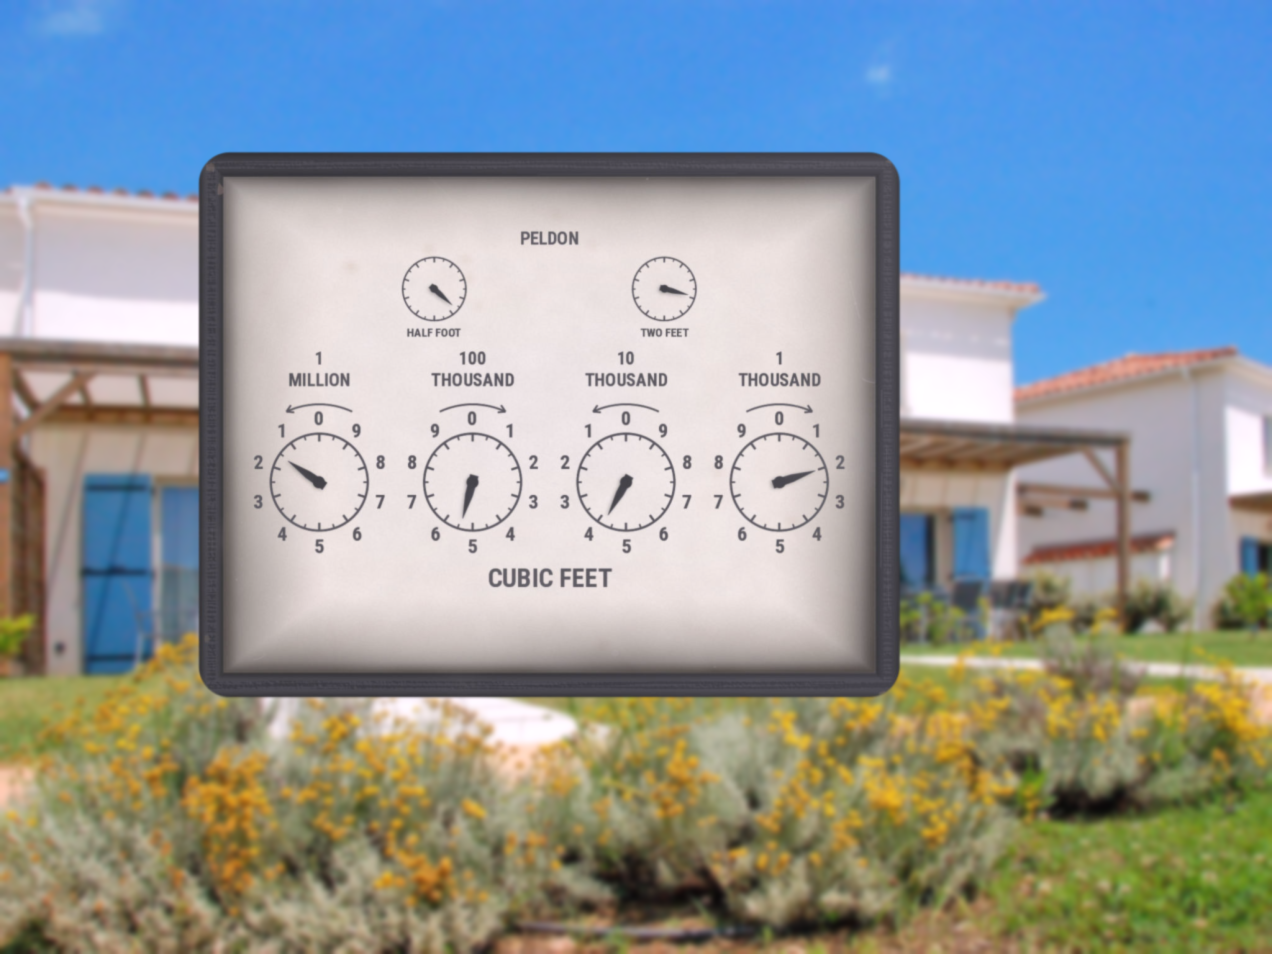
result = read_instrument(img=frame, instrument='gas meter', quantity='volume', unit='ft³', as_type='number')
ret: 154200 ft³
